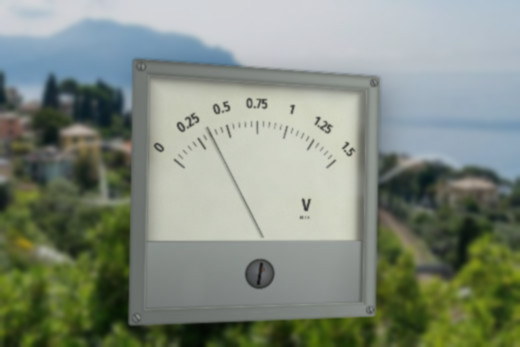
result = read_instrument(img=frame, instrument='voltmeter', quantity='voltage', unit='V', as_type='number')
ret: 0.35 V
